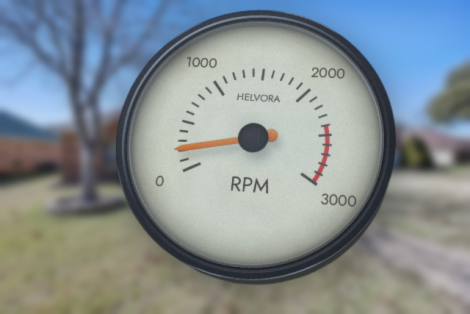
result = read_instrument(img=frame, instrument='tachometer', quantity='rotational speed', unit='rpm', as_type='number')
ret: 200 rpm
